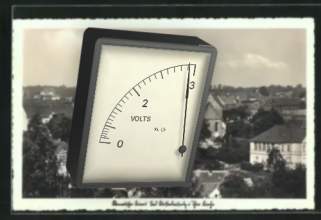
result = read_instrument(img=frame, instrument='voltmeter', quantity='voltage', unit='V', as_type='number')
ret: 2.9 V
